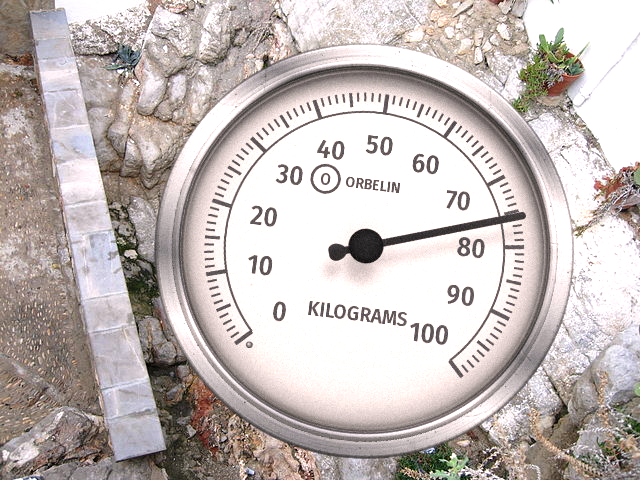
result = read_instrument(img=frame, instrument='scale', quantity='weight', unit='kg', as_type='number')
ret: 76 kg
